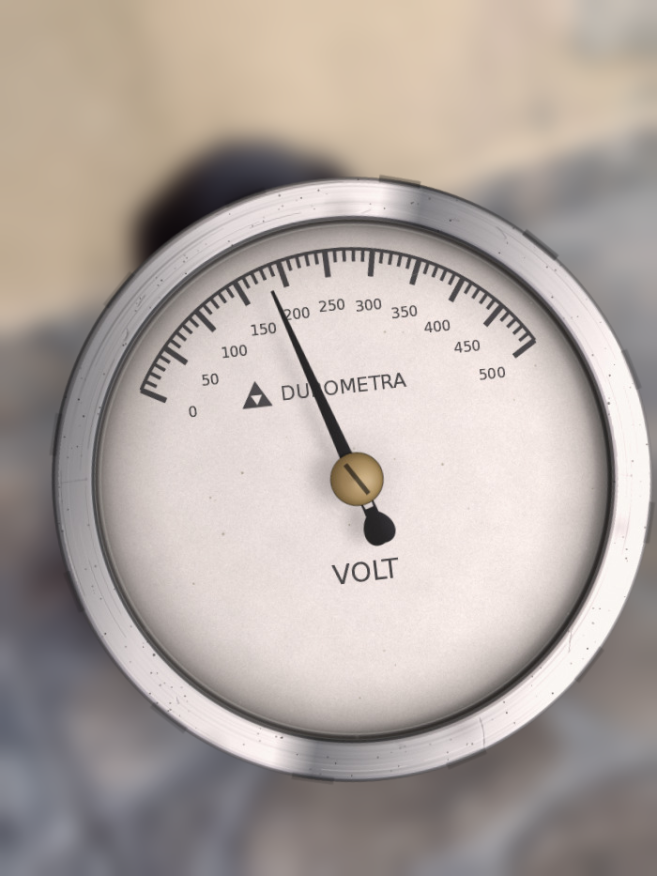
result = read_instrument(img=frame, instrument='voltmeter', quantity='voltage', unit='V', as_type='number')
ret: 180 V
